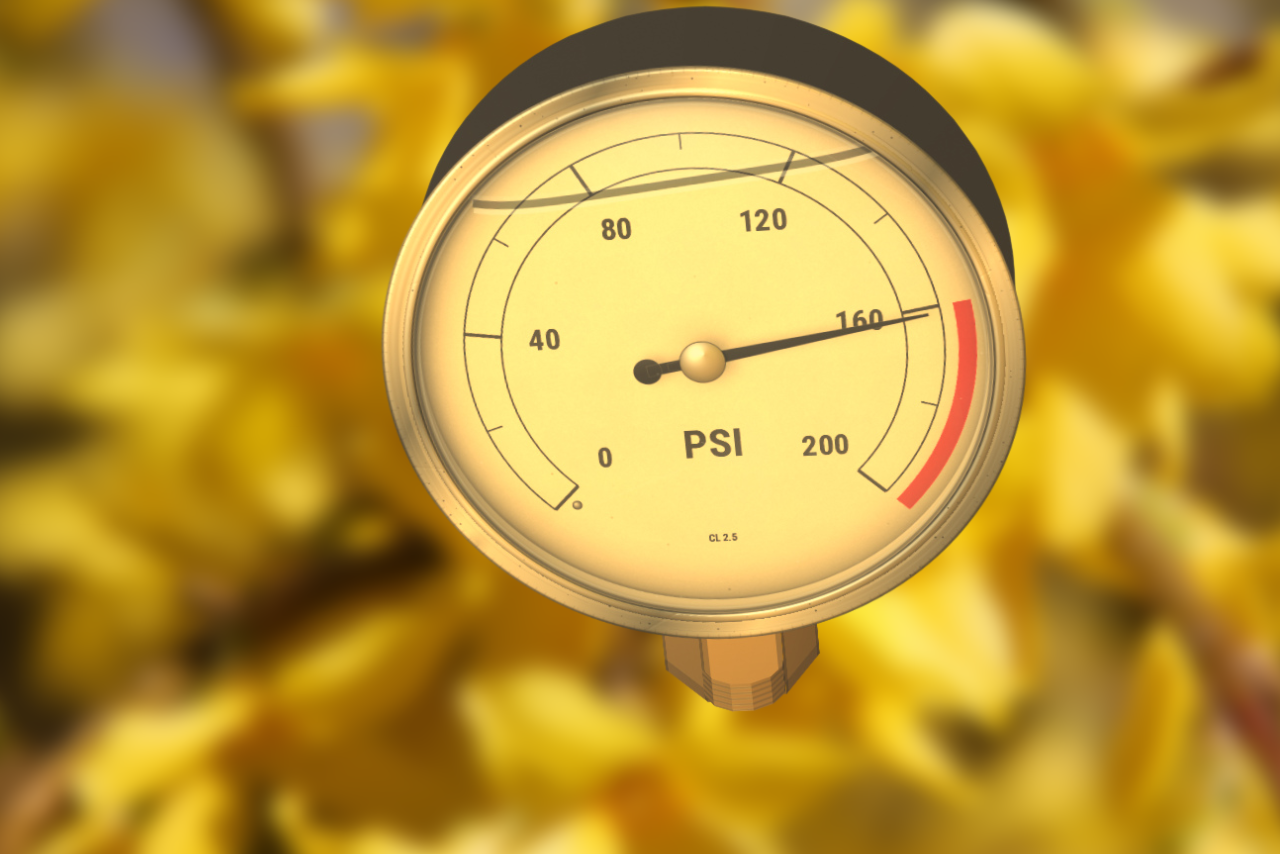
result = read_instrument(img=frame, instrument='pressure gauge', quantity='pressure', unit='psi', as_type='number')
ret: 160 psi
